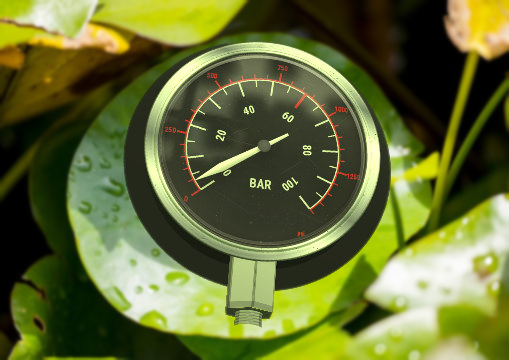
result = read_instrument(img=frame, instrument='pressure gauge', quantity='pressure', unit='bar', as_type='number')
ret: 2.5 bar
